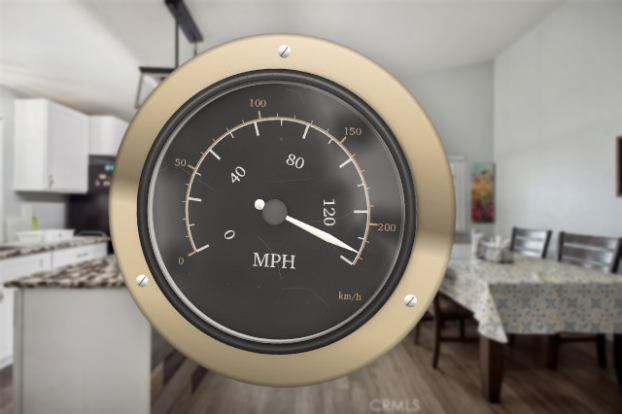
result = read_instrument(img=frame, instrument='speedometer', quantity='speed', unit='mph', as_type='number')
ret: 135 mph
